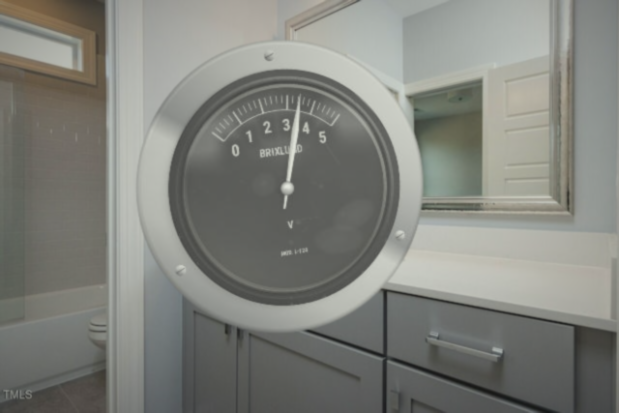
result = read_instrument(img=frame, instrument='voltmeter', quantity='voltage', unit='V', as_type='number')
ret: 3.4 V
